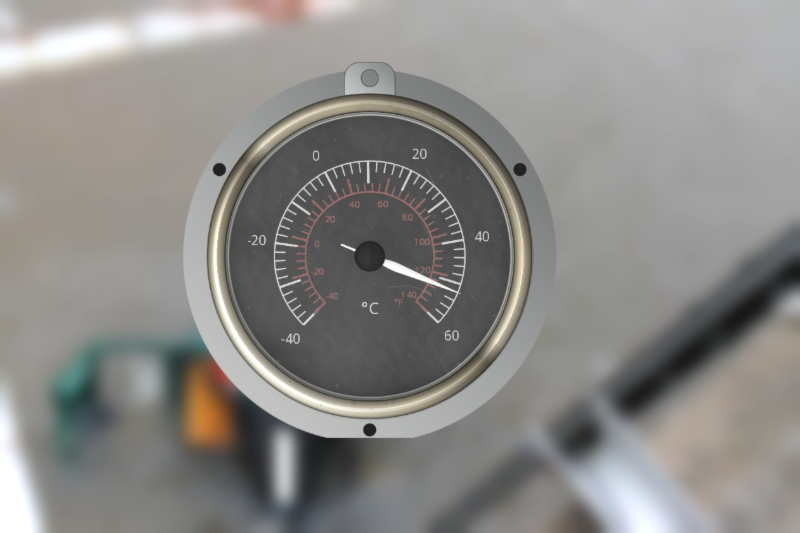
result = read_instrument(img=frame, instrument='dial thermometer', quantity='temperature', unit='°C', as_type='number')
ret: 52 °C
